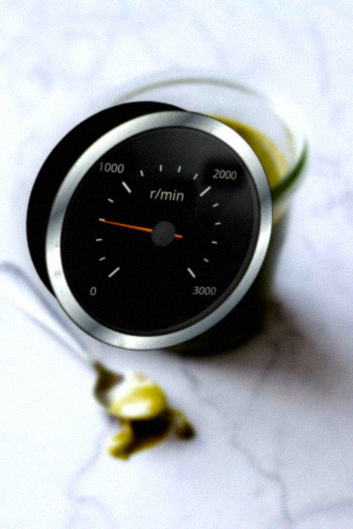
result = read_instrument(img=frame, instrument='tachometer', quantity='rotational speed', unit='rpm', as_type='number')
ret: 600 rpm
